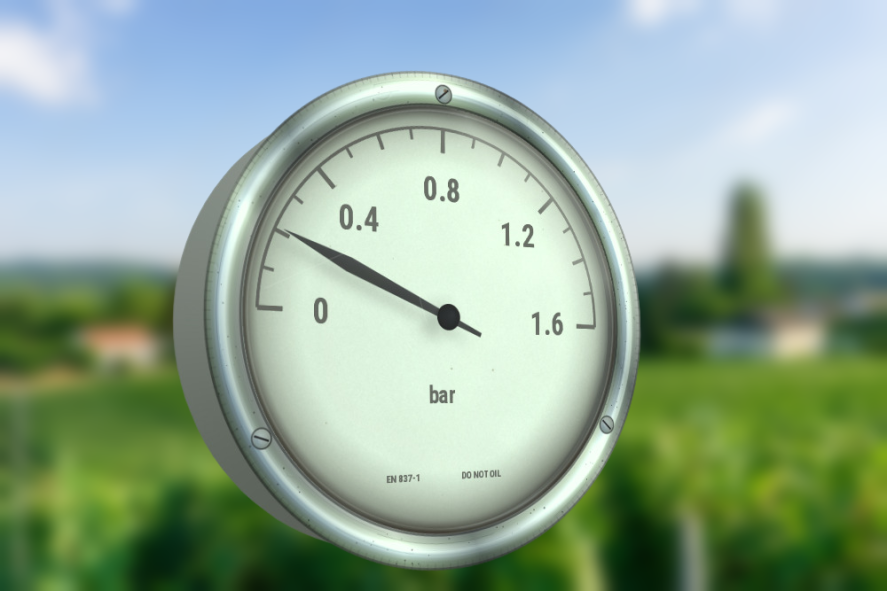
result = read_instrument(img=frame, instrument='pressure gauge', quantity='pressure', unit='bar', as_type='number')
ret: 0.2 bar
